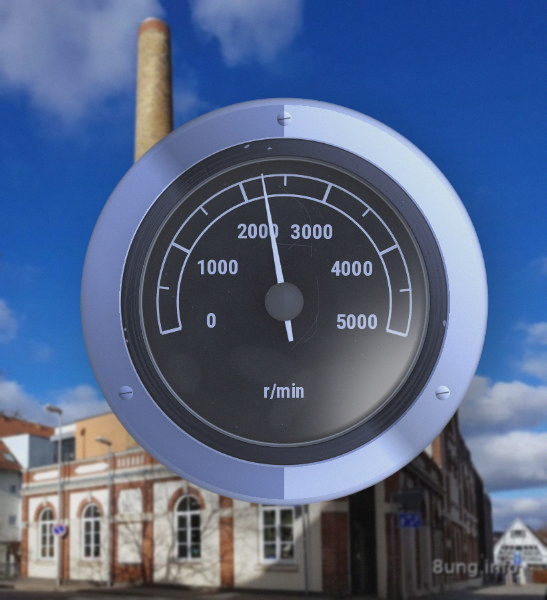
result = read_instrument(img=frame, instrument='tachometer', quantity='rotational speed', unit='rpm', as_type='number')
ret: 2250 rpm
